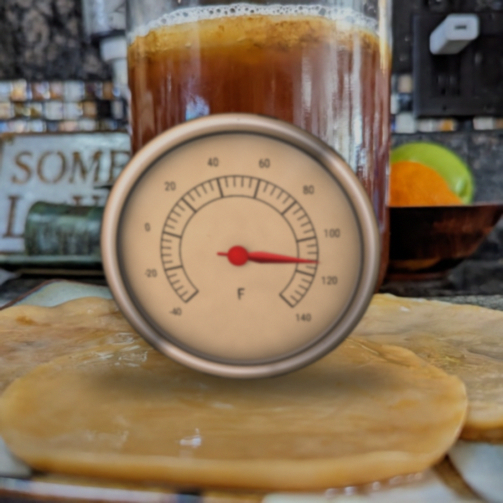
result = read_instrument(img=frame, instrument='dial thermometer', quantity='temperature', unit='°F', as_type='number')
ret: 112 °F
